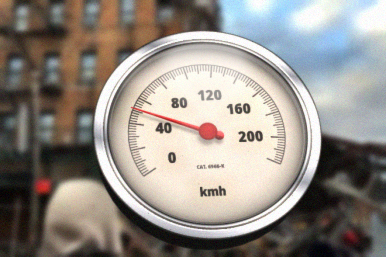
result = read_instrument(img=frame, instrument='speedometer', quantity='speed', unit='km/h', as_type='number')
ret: 50 km/h
